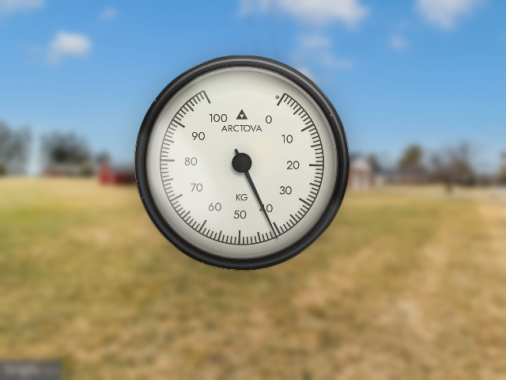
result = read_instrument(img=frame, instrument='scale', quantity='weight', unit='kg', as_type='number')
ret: 41 kg
